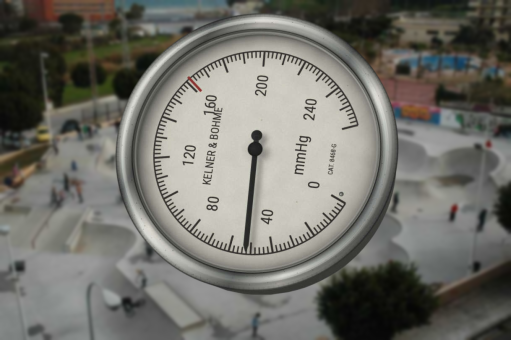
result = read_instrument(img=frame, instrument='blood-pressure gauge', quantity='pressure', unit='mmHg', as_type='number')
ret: 52 mmHg
